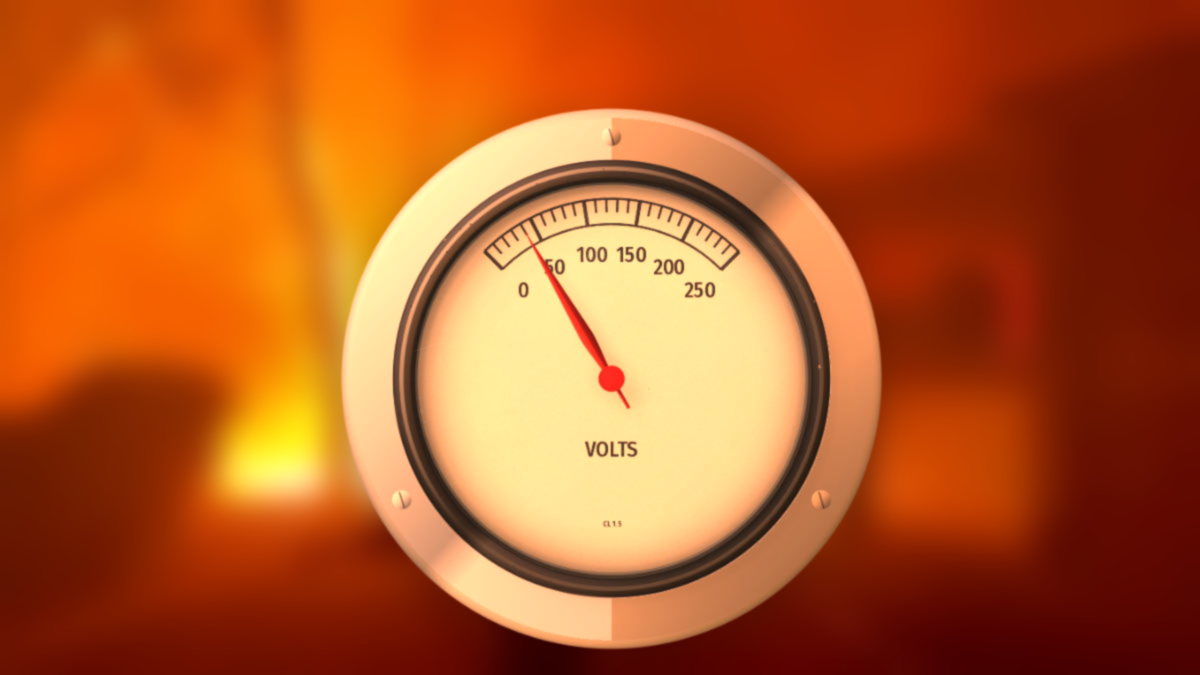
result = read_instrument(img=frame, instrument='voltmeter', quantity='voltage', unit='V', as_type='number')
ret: 40 V
